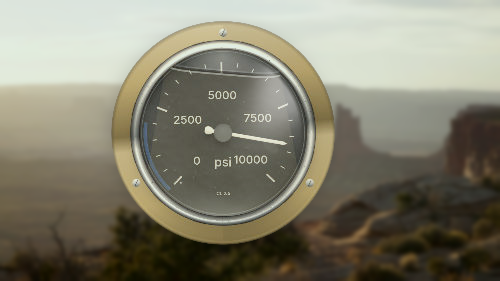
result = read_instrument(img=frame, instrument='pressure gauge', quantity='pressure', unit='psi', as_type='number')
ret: 8750 psi
